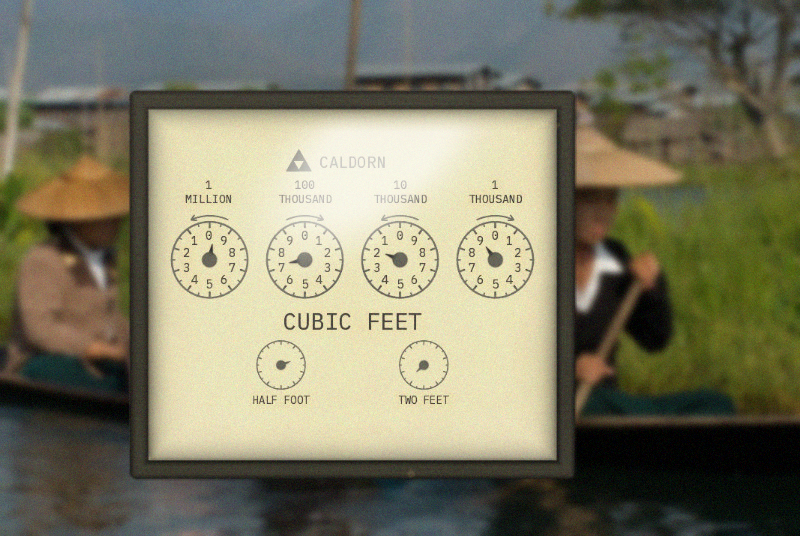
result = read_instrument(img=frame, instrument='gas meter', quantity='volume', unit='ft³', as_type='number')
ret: 971900 ft³
